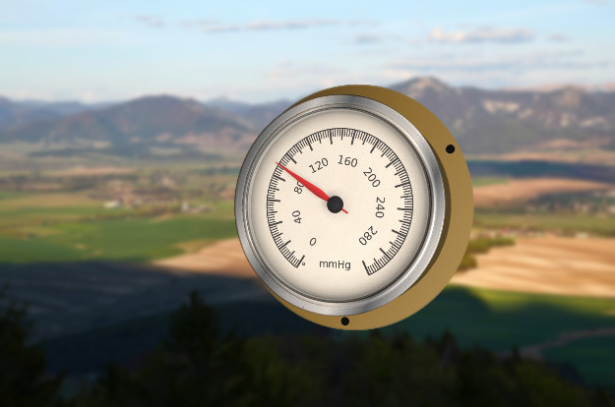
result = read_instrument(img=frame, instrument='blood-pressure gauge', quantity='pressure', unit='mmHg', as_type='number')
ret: 90 mmHg
